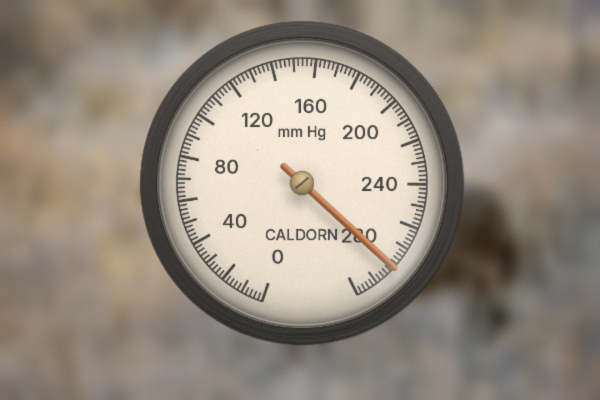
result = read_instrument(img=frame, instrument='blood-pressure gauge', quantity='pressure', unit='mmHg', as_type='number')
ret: 280 mmHg
